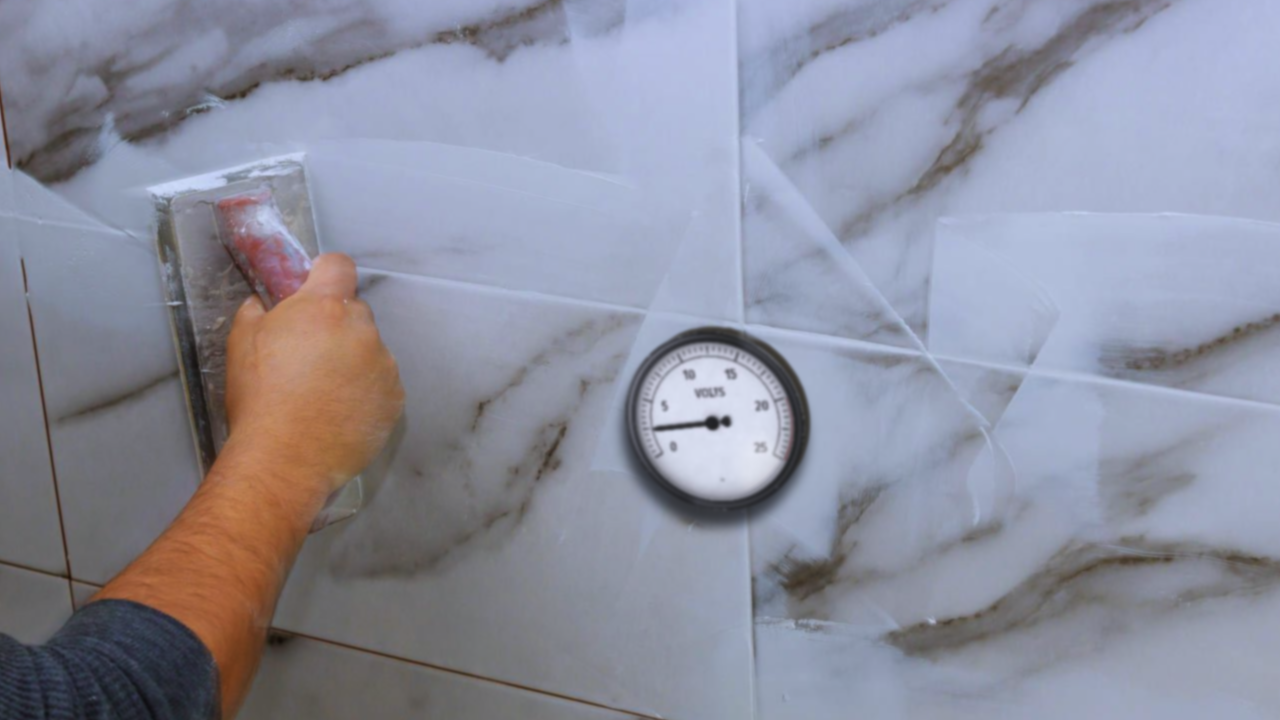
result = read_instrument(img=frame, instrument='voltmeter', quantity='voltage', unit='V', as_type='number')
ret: 2.5 V
